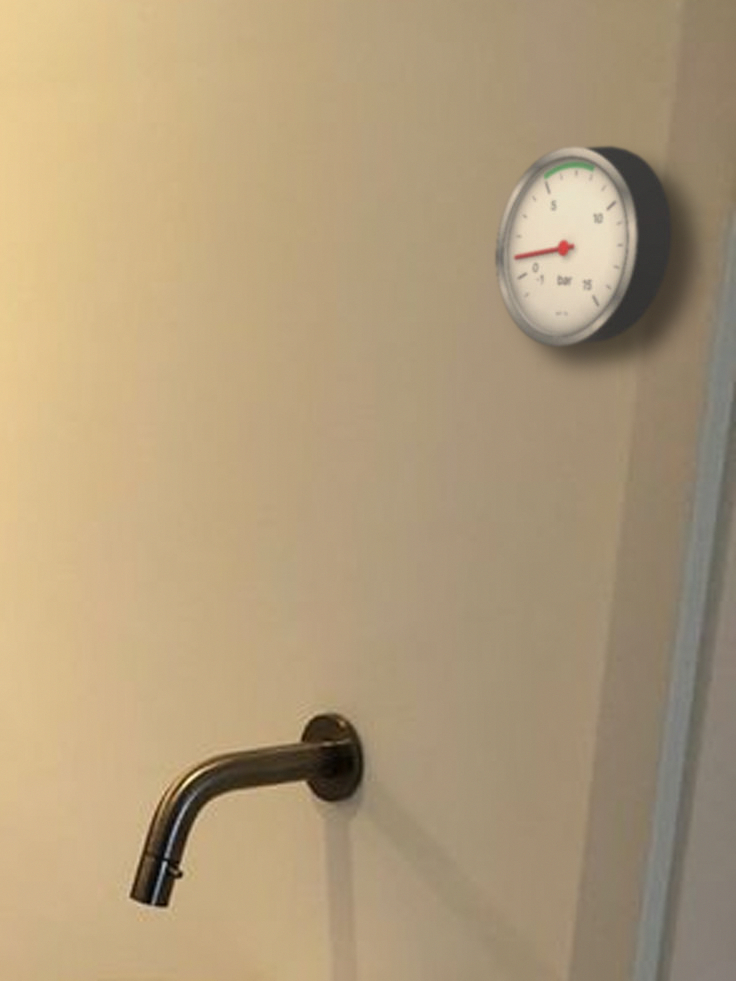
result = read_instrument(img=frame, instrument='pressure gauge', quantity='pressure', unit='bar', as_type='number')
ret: 1 bar
